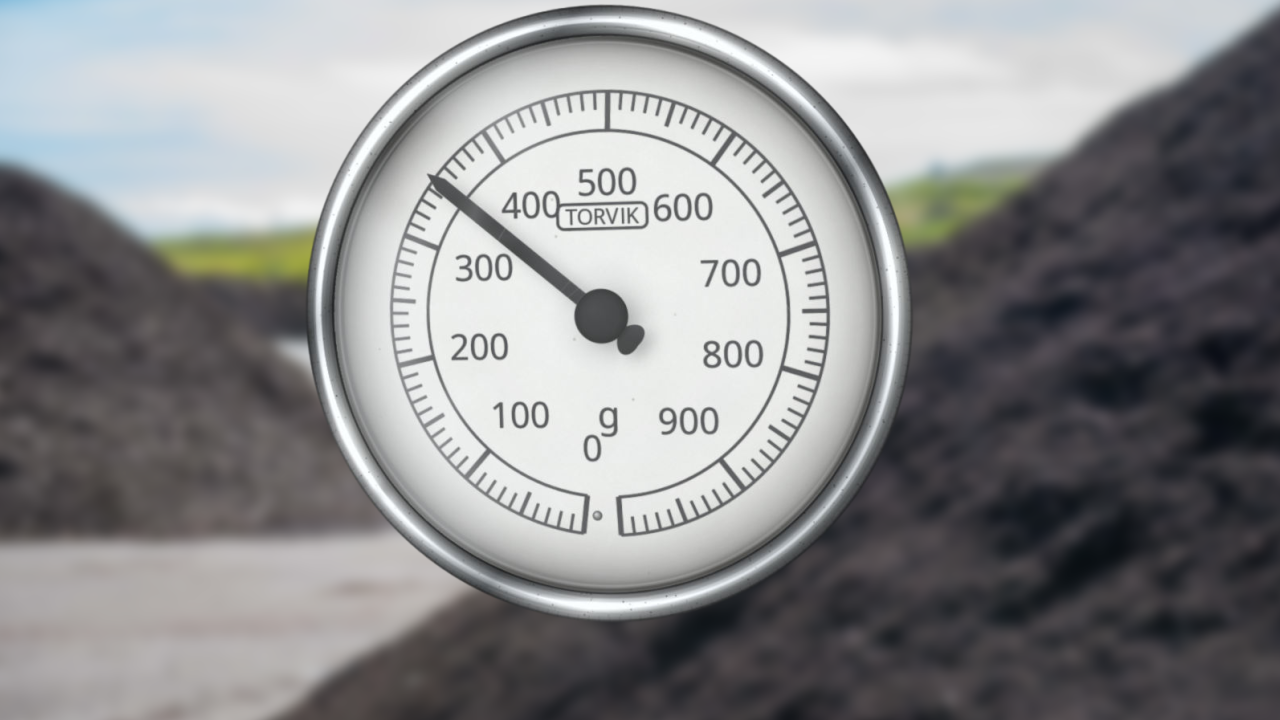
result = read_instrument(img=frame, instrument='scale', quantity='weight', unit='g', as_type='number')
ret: 350 g
